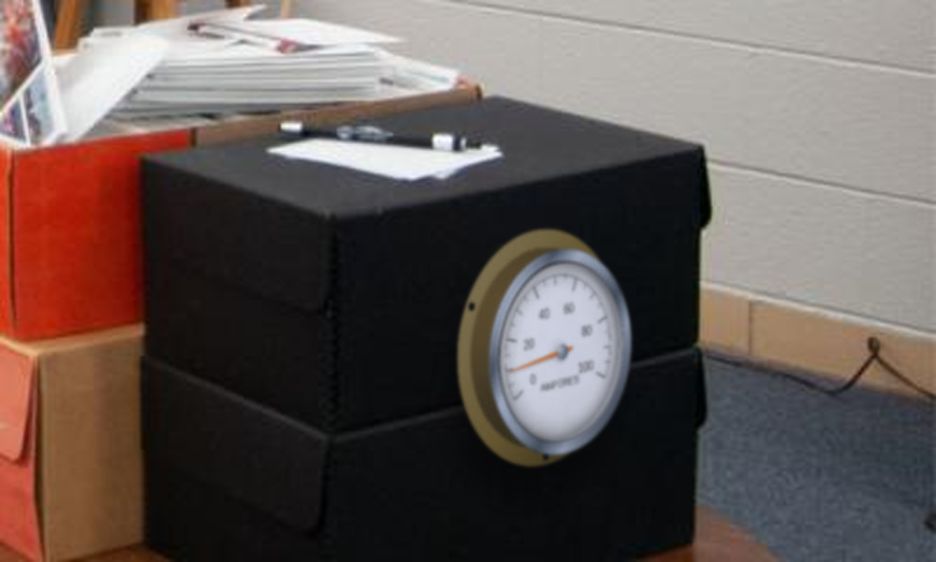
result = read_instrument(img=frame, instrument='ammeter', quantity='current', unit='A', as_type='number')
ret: 10 A
